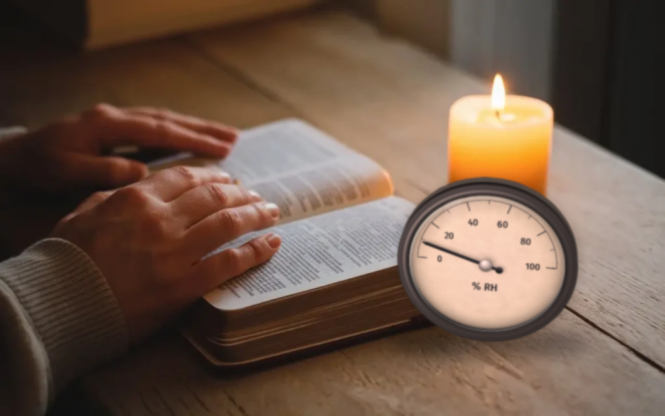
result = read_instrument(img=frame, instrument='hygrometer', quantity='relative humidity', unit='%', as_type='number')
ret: 10 %
